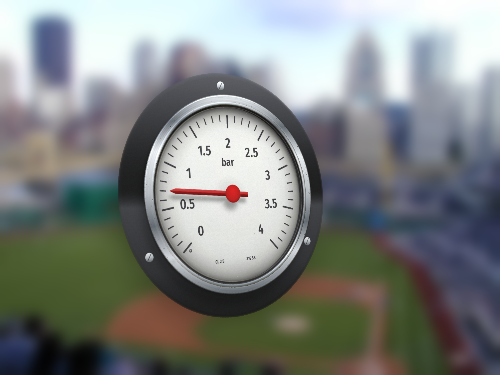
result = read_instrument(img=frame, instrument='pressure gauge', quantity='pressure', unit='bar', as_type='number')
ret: 0.7 bar
